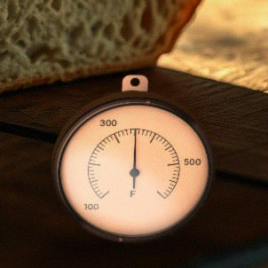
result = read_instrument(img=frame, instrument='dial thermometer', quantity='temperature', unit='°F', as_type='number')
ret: 350 °F
